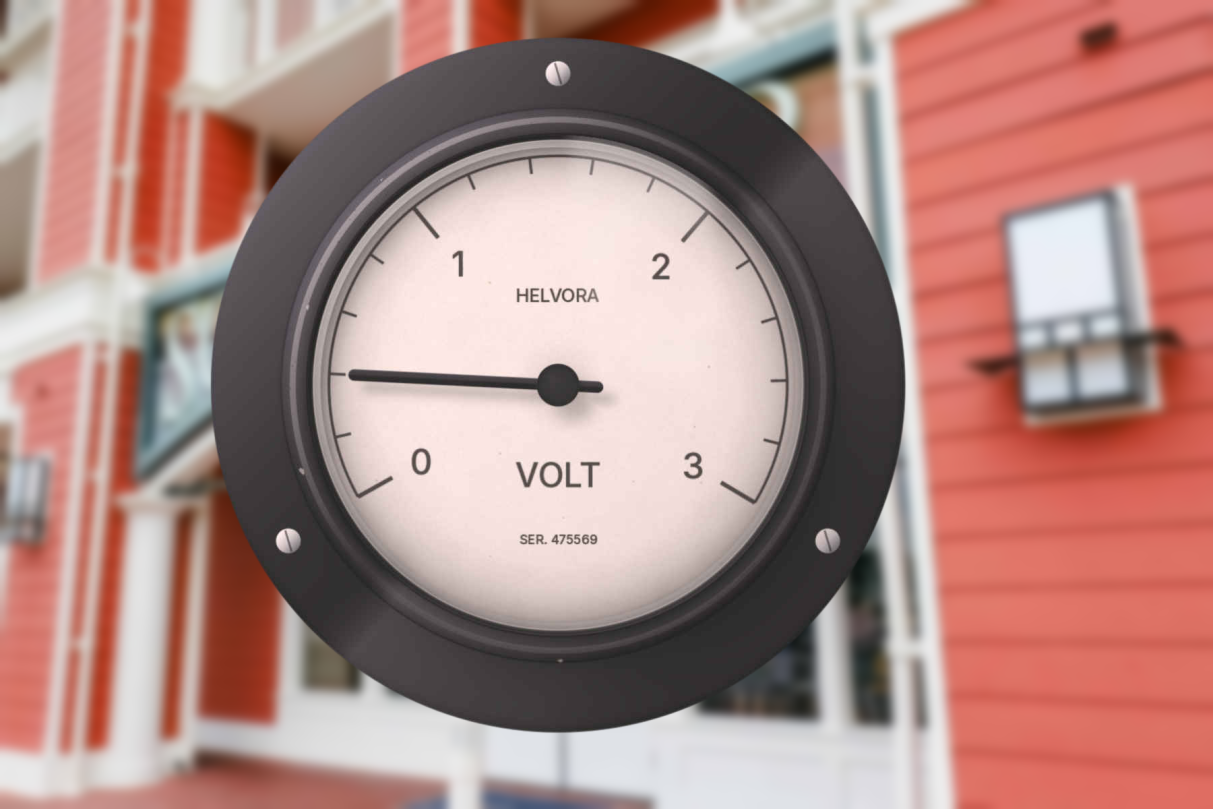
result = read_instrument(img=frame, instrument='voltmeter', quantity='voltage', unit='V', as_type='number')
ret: 0.4 V
